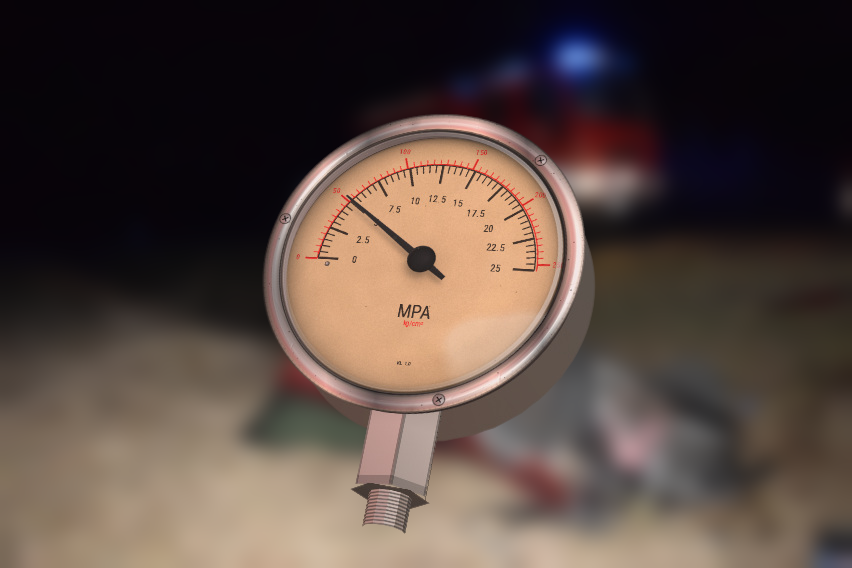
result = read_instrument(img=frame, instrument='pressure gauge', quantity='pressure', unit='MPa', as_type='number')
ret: 5 MPa
